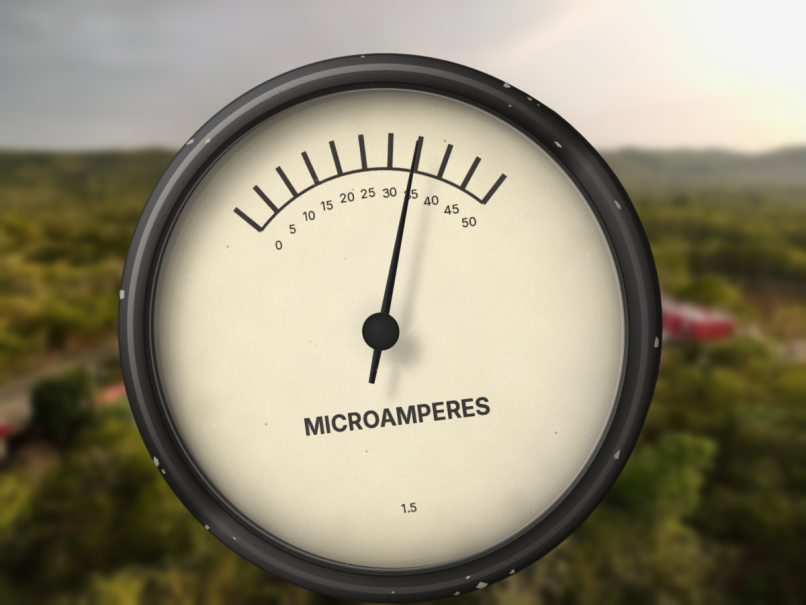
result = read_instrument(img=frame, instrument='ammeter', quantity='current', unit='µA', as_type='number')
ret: 35 µA
